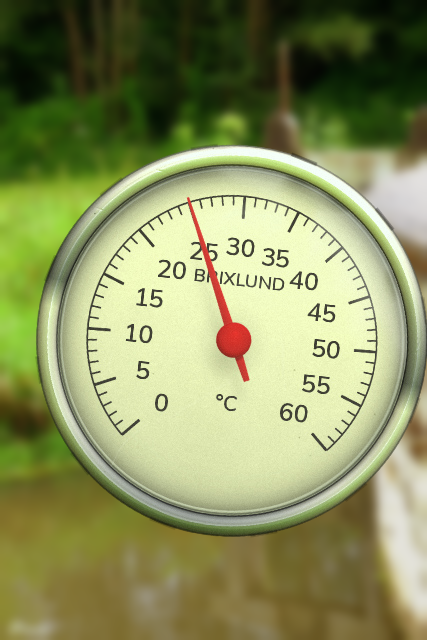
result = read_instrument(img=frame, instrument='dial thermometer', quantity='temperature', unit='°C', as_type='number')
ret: 25 °C
